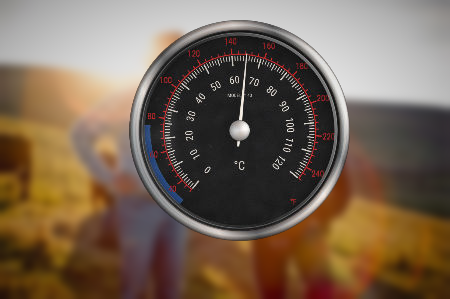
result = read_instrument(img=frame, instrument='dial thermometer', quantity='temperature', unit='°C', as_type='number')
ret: 65 °C
